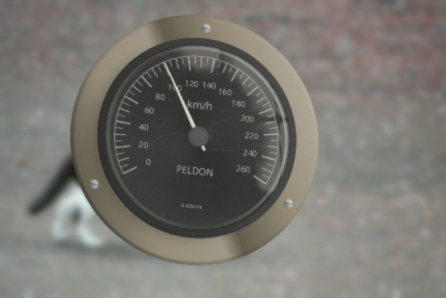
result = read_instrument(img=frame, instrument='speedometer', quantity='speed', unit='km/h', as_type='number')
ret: 100 km/h
